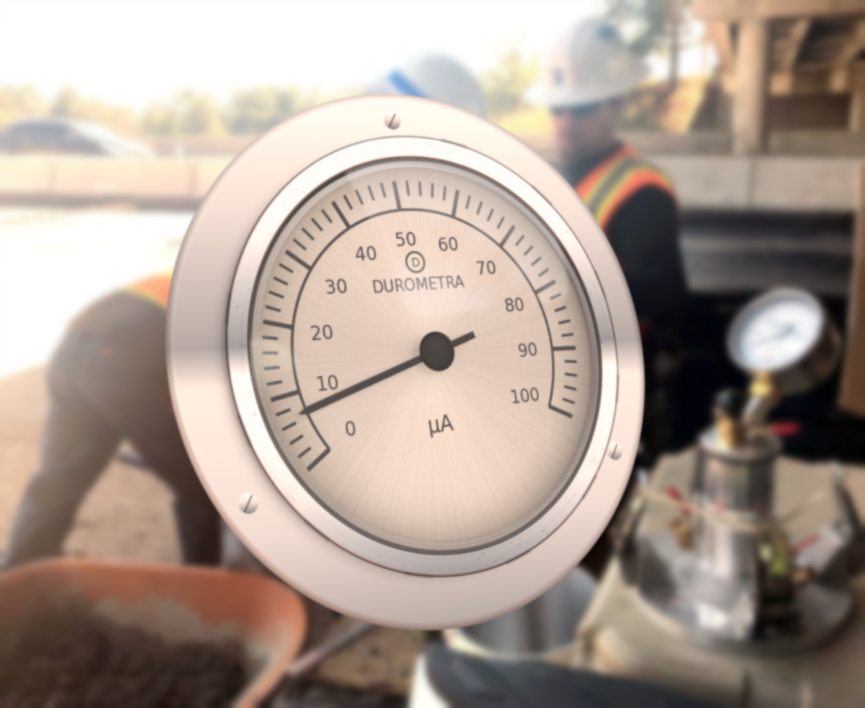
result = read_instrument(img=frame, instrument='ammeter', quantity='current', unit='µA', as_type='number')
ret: 7 µA
